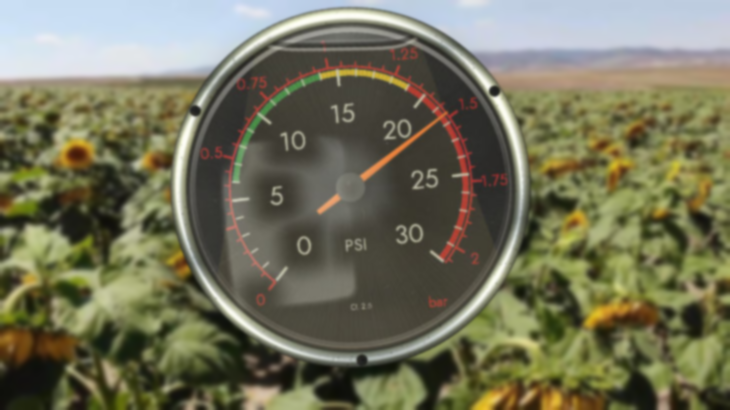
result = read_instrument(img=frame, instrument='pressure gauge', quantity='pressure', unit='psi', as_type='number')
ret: 21.5 psi
